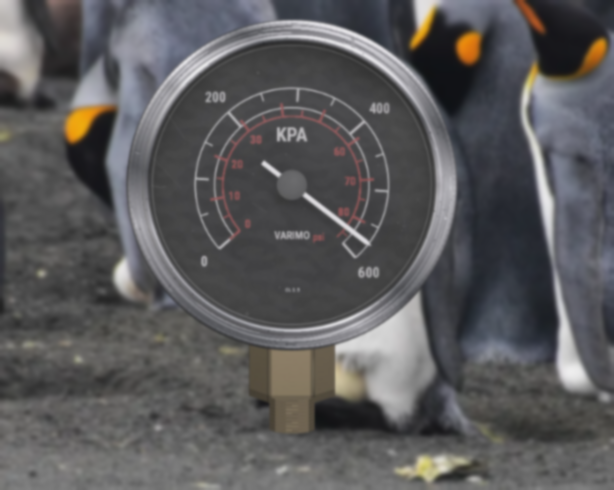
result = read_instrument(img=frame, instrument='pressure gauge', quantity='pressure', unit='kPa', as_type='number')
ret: 575 kPa
